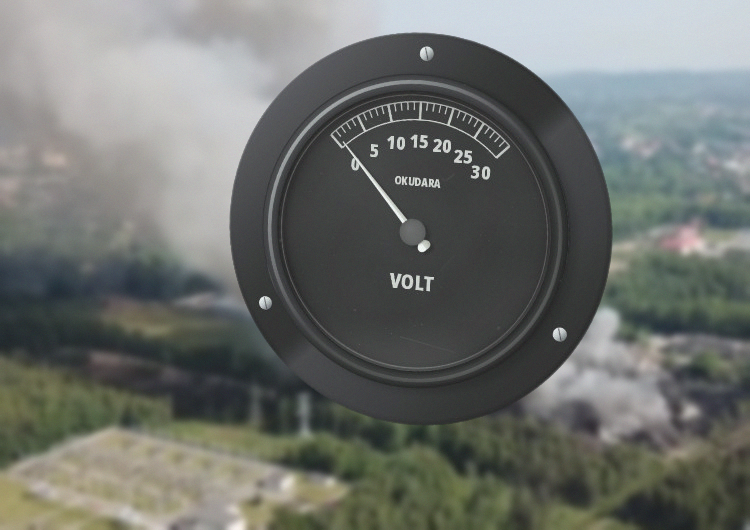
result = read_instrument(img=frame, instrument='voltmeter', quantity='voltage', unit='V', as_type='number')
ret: 1 V
